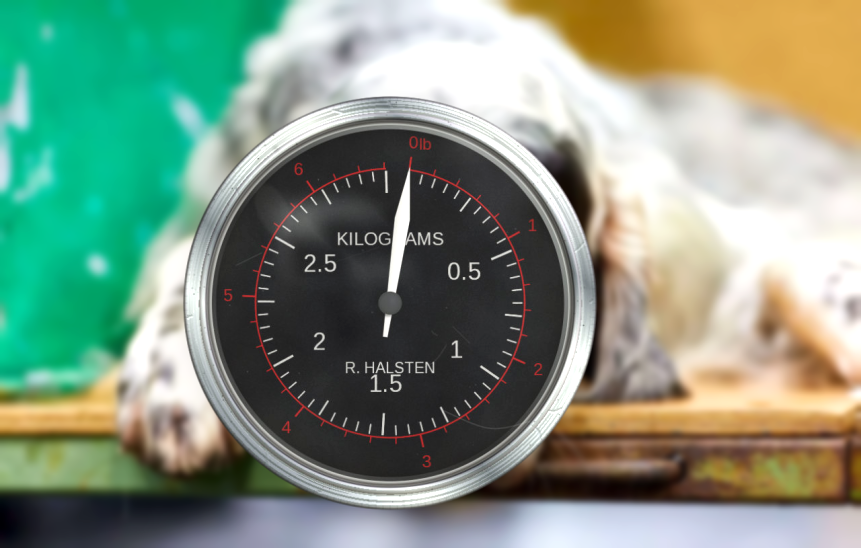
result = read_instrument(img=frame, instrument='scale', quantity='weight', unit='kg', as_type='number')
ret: 0 kg
